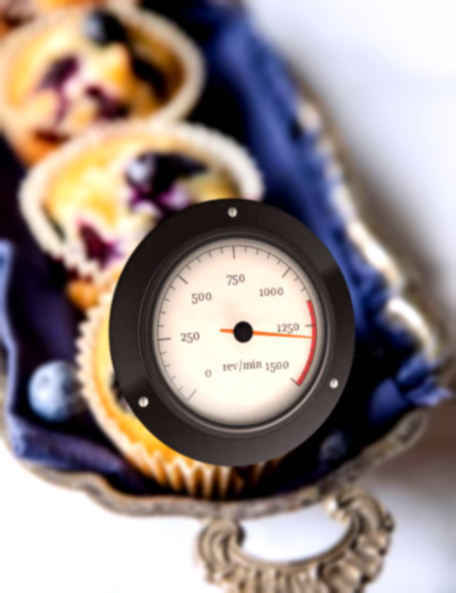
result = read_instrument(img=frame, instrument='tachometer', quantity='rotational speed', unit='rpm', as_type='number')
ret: 1300 rpm
